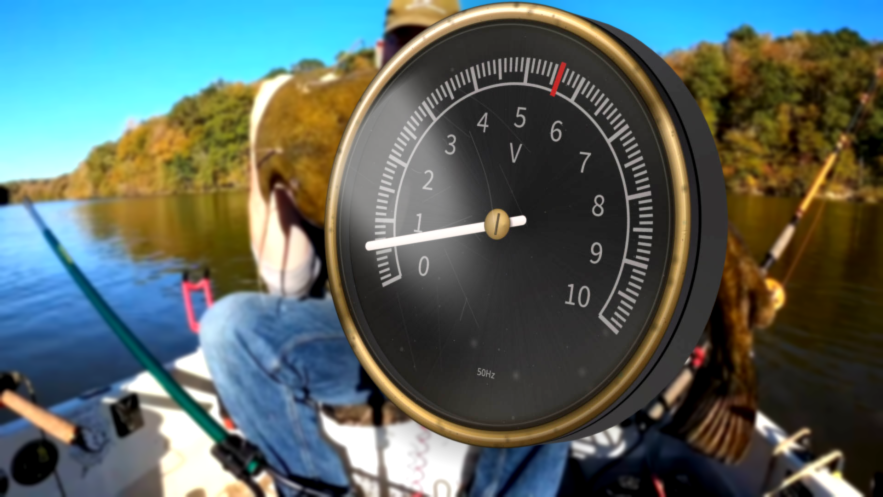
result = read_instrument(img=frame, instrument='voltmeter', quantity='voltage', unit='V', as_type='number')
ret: 0.6 V
